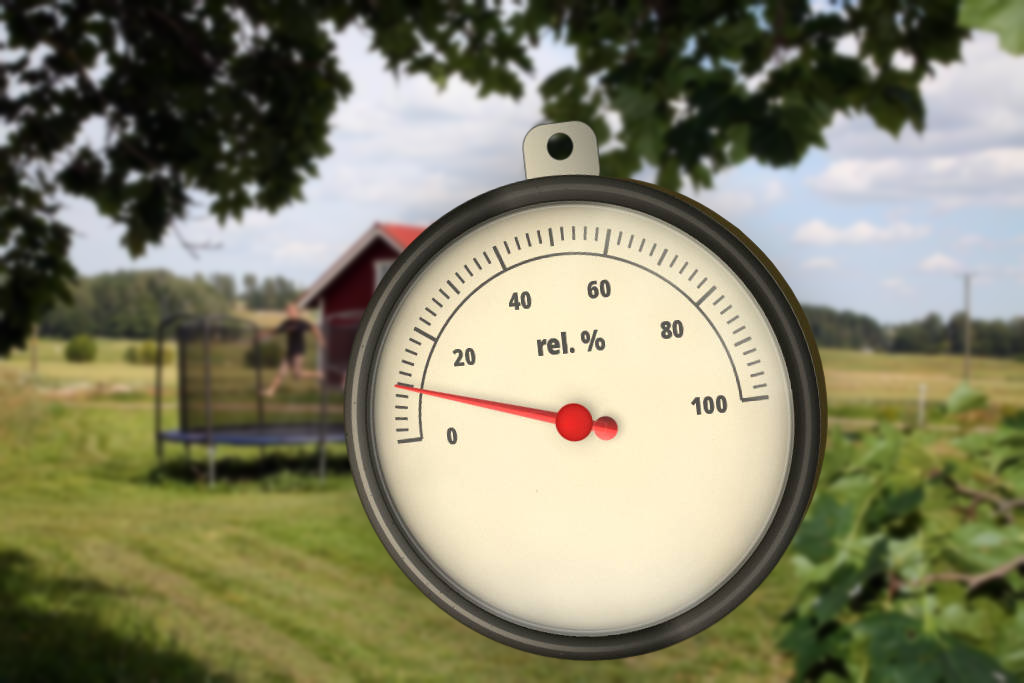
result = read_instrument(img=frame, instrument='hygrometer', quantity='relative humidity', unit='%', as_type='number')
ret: 10 %
